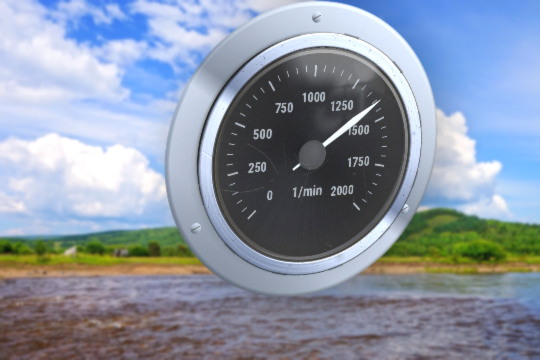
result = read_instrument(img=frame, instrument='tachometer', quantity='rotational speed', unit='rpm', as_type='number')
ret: 1400 rpm
